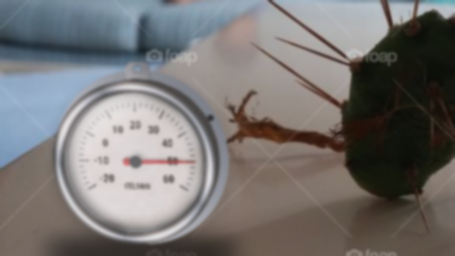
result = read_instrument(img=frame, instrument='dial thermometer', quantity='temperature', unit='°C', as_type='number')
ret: 50 °C
